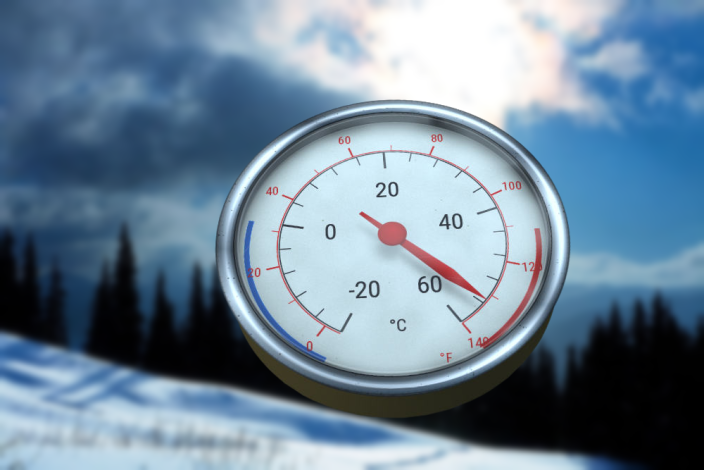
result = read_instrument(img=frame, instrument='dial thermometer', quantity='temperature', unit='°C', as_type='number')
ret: 56 °C
